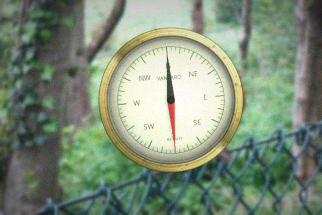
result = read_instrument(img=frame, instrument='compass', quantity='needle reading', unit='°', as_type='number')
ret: 180 °
